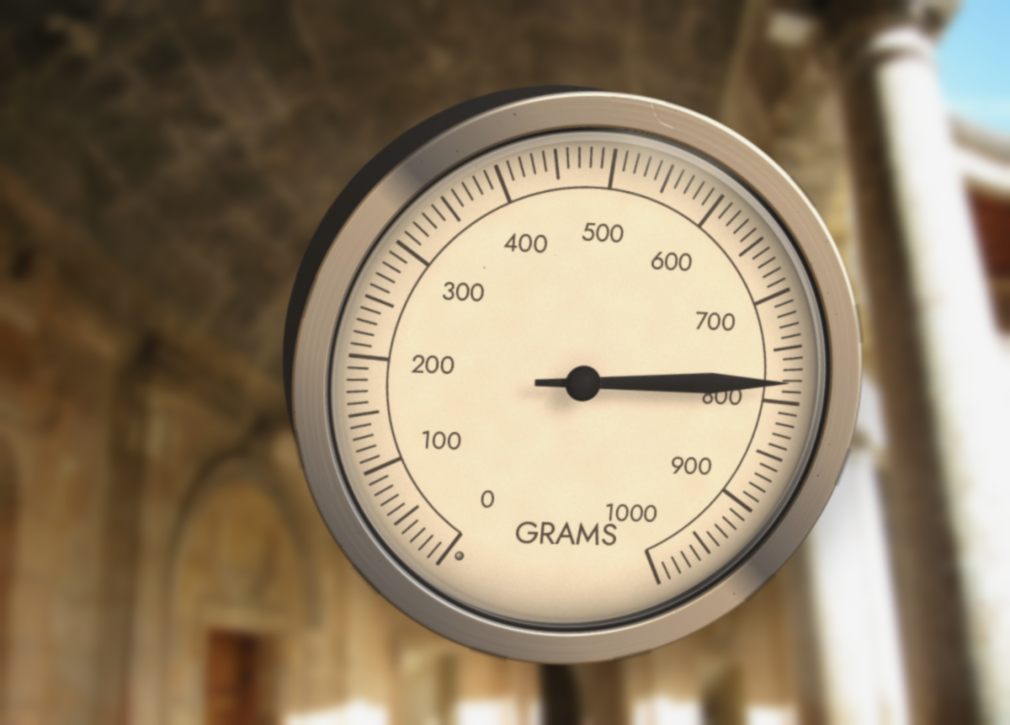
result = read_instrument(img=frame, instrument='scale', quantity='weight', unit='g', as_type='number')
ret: 780 g
